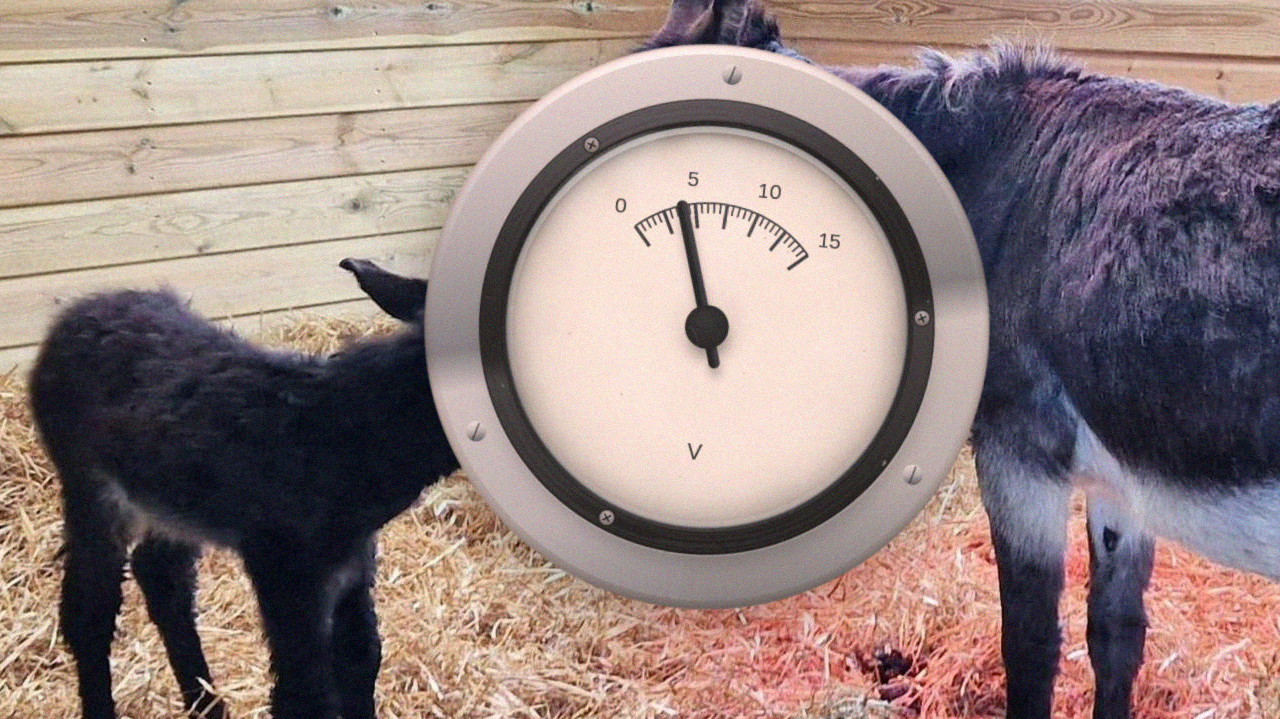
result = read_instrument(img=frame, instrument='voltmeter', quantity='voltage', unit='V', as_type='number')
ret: 4 V
